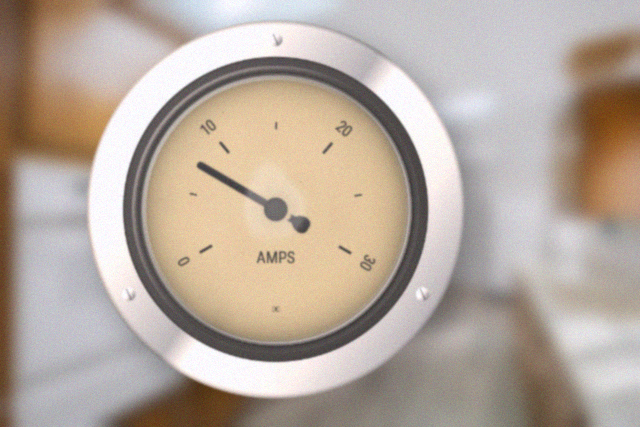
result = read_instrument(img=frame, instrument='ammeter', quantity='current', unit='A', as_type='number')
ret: 7.5 A
